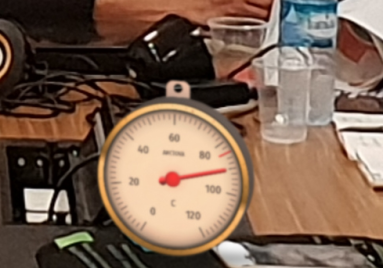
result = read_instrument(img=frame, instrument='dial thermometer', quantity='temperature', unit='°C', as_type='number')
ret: 90 °C
